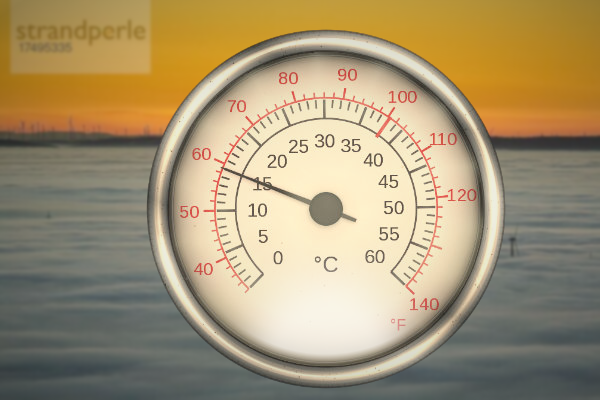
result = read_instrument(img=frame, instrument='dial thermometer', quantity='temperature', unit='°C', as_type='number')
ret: 15 °C
